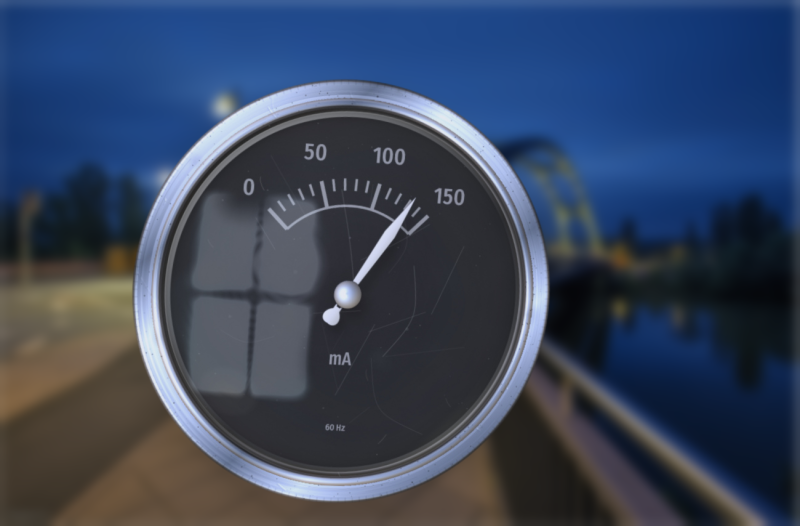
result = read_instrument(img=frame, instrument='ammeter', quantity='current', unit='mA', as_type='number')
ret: 130 mA
